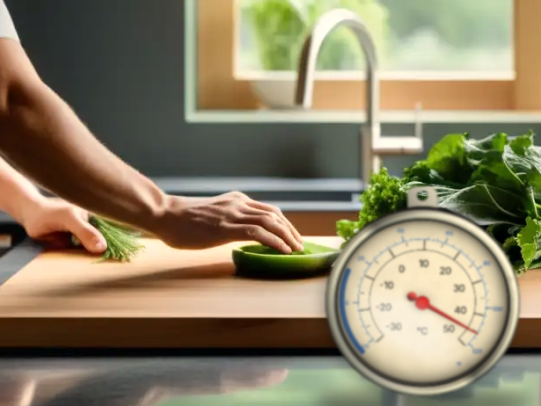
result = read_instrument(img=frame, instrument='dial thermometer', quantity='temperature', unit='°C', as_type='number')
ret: 45 °C
